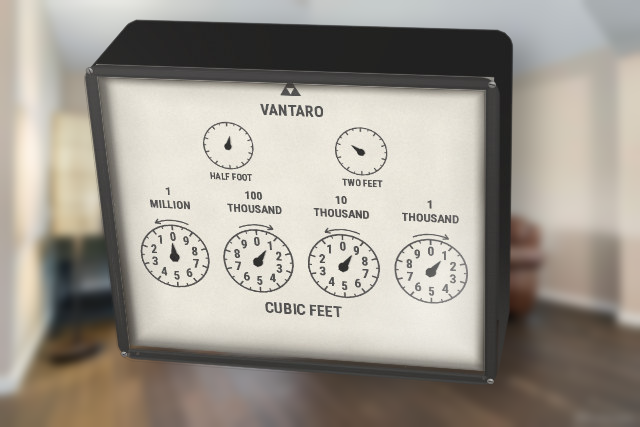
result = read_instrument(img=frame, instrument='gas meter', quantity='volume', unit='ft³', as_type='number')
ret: 9100 ft³
